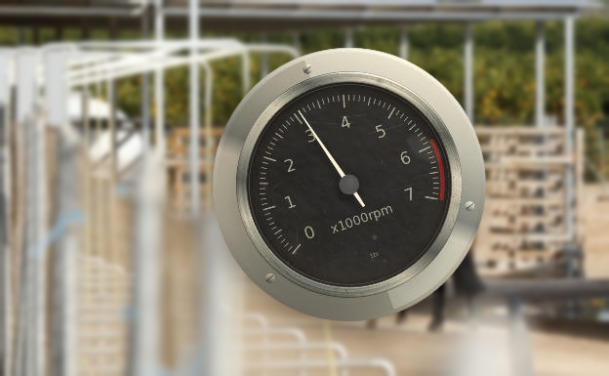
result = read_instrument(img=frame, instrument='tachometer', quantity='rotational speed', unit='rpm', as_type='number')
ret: 3100 rpm
